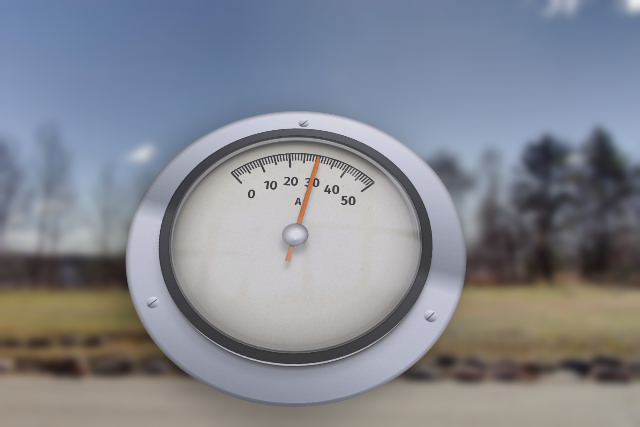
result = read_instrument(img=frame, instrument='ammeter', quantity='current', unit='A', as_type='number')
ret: 30 A
